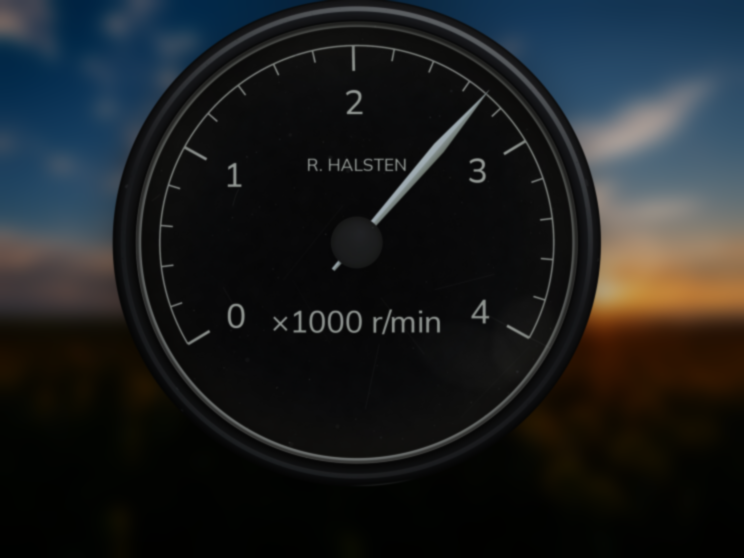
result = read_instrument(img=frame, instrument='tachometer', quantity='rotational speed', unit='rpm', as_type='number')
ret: 2700 rpm
